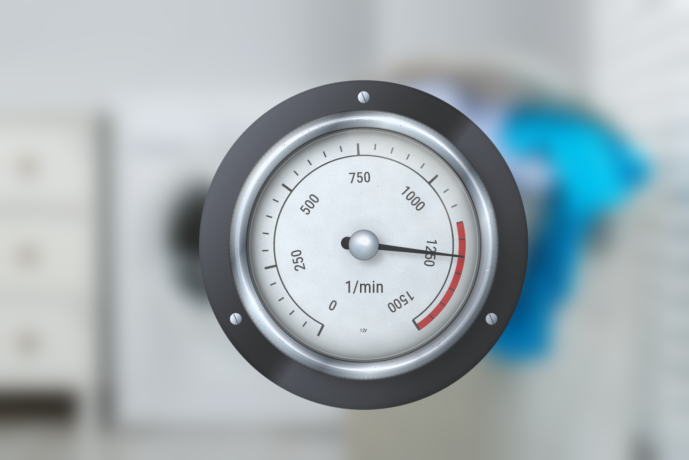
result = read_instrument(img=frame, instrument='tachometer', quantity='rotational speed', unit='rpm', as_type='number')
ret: 1250 rpm
